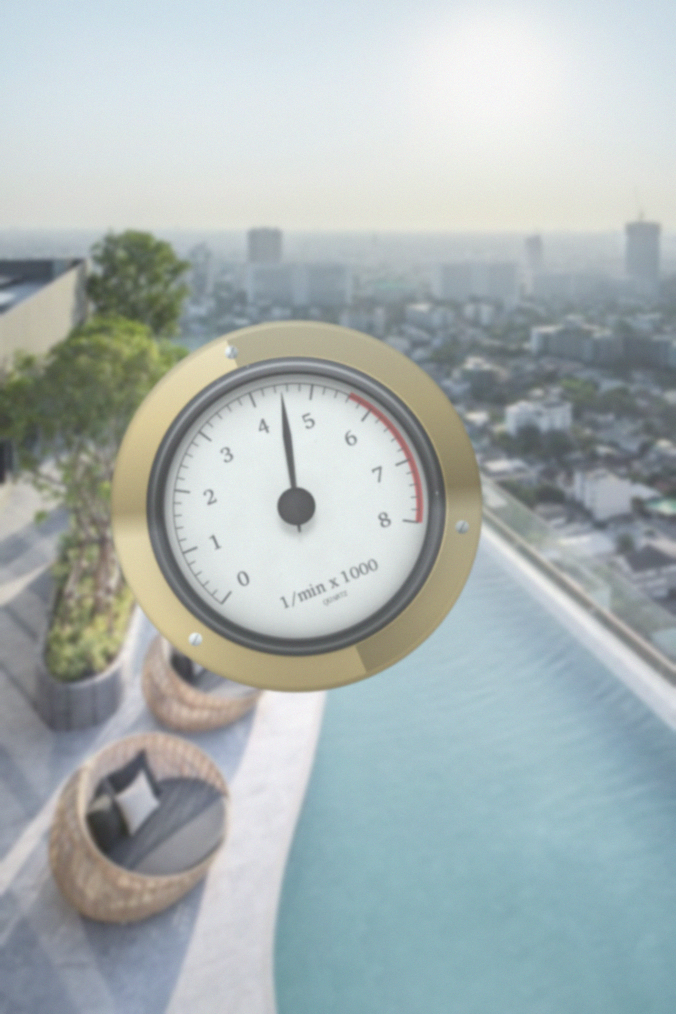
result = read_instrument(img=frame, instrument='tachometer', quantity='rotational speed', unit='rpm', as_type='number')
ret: 4500 rpm
